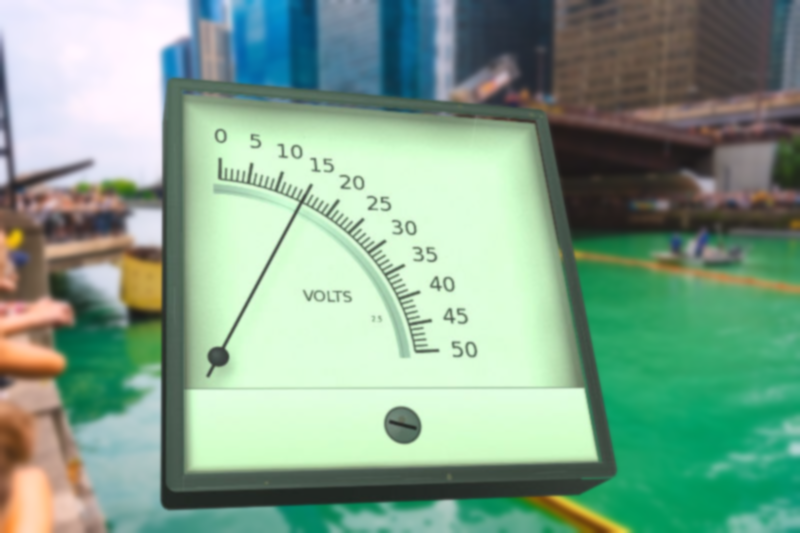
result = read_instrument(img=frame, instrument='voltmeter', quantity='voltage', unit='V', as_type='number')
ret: 15 V
